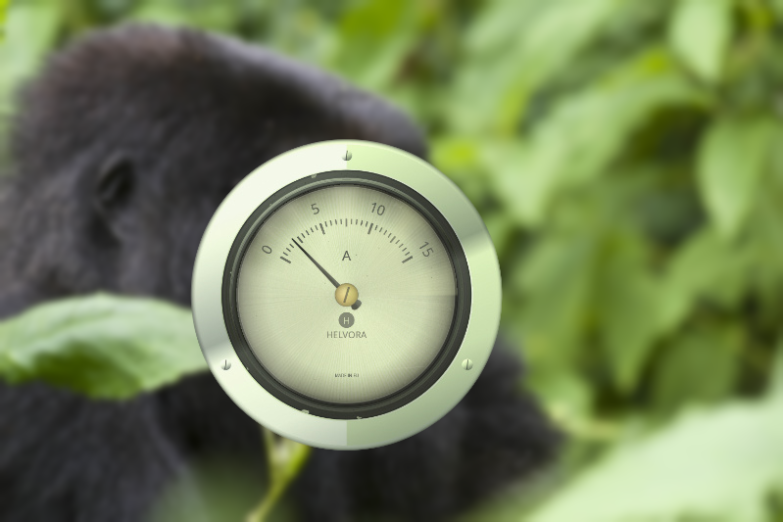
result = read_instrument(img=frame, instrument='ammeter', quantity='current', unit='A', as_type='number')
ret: 2 A
